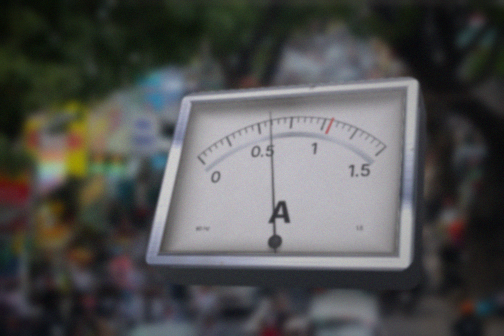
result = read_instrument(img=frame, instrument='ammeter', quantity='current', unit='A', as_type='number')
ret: 0.6 A
